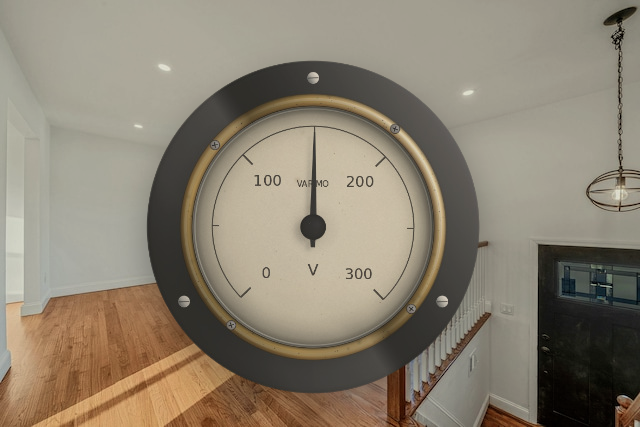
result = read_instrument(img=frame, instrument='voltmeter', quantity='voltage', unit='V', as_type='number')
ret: 150 V
